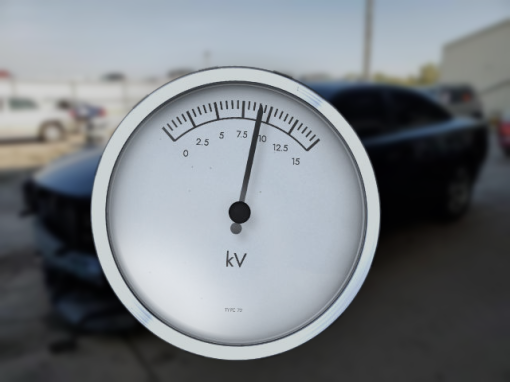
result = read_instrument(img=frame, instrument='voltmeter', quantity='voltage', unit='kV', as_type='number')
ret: 9 kV
